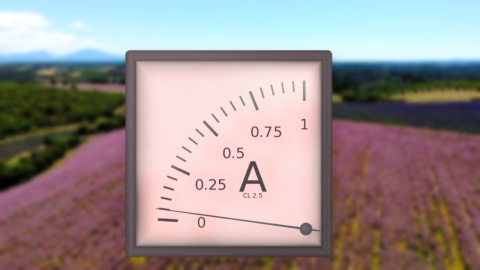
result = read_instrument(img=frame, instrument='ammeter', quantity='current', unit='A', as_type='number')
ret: 0.05 A
